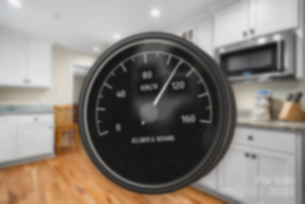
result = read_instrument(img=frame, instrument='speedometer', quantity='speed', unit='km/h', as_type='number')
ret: 110 km/h
